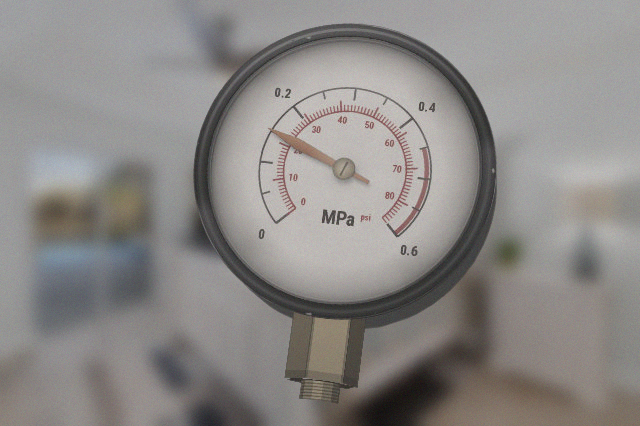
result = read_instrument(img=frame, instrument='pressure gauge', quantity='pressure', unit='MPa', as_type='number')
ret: 0.15 MPa
